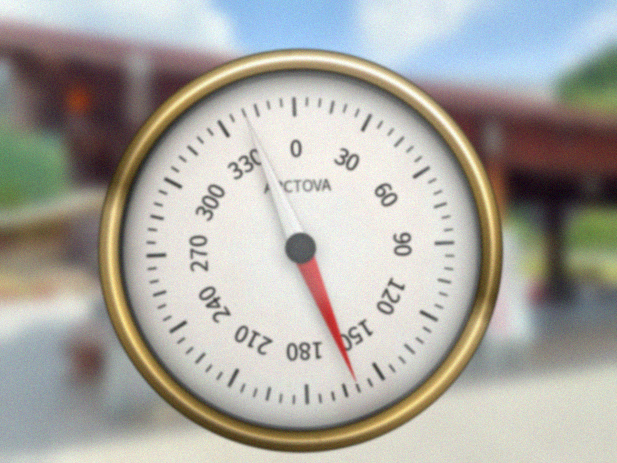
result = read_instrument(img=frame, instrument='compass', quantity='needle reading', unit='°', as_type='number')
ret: 160 °
